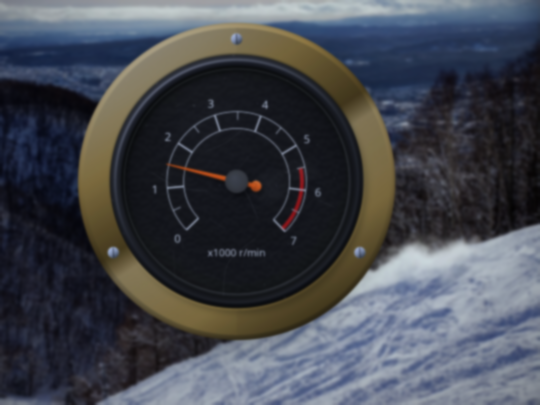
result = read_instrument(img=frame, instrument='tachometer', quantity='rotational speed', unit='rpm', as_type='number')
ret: 1500 rpm
